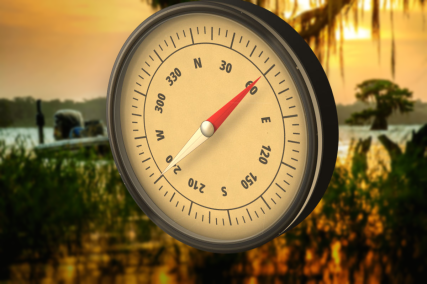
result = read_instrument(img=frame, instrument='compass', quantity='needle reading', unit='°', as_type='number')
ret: 60 °
